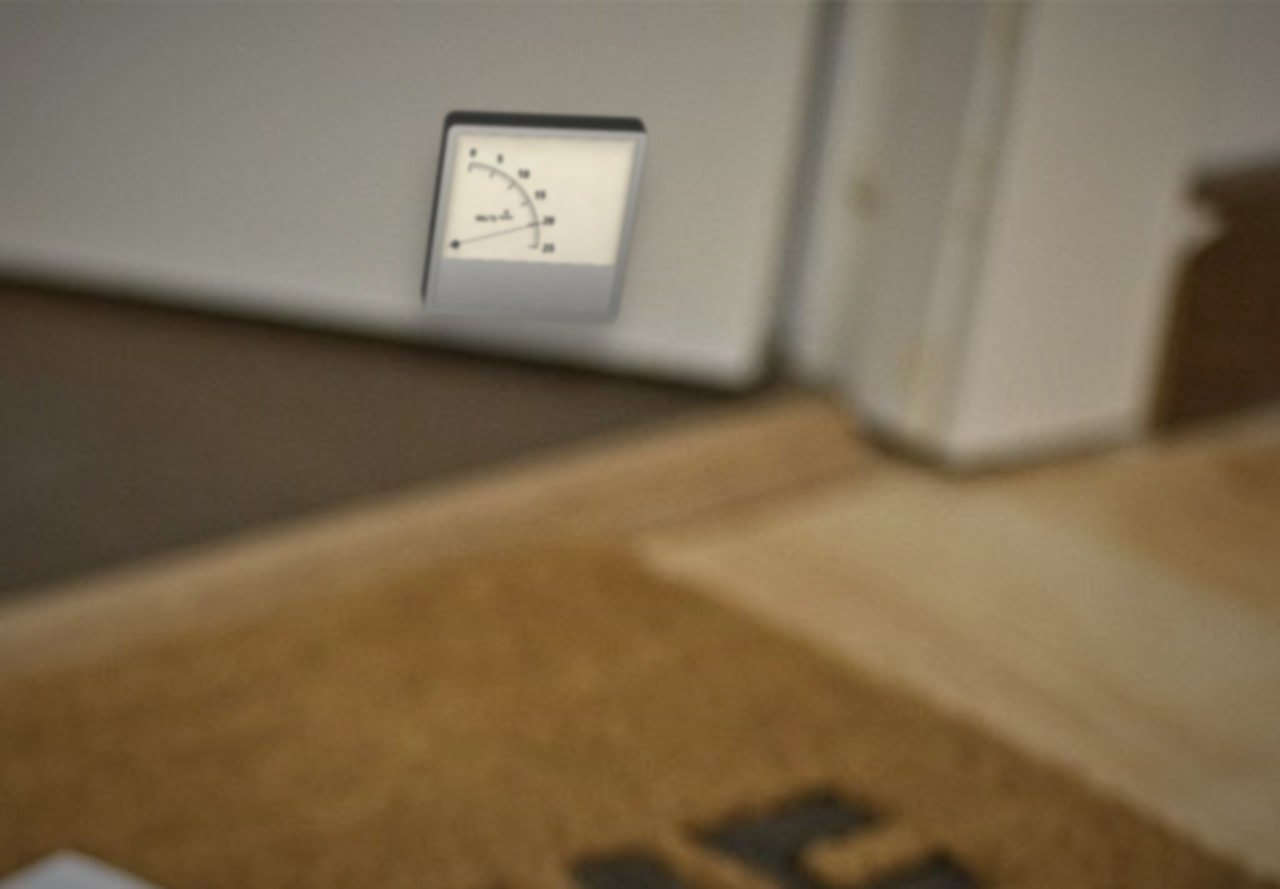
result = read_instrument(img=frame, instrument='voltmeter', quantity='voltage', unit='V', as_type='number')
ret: 20 V
